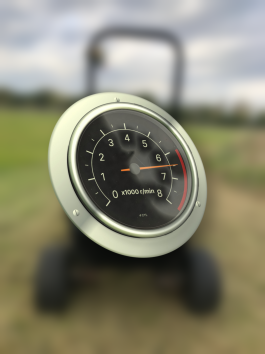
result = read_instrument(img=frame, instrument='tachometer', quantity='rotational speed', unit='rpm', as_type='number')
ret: 6500 rpm
